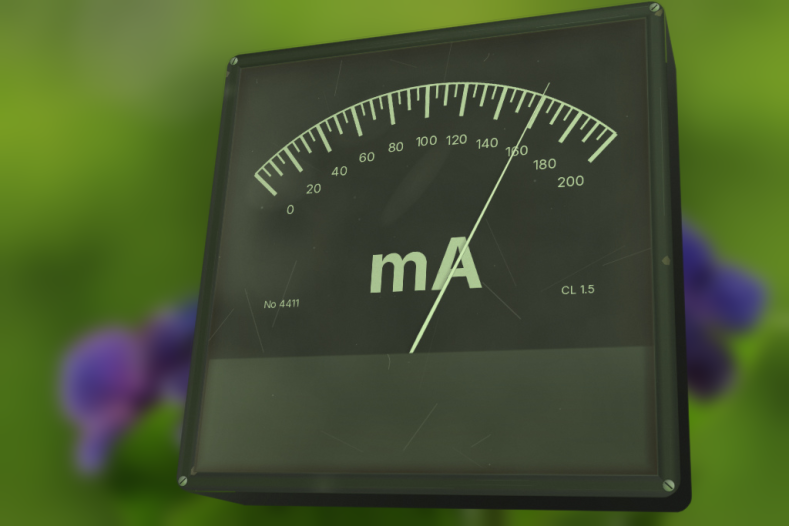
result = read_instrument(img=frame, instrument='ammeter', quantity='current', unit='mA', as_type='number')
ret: 160 mA
